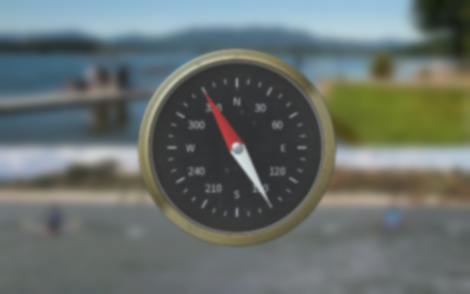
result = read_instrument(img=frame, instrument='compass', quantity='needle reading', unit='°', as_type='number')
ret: 330 °
